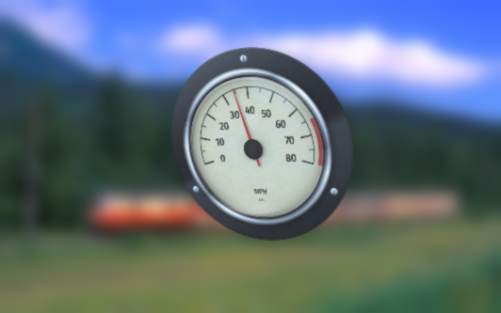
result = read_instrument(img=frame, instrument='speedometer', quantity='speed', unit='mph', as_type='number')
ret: 35 mph
